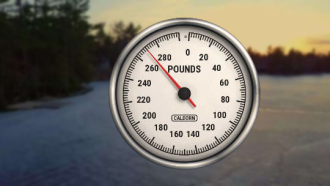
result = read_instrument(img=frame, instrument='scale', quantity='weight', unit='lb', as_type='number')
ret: 270 lb
